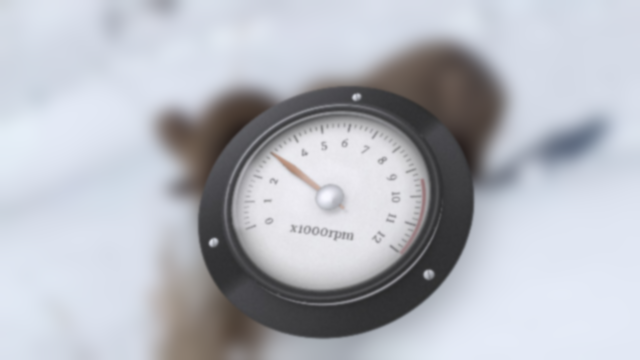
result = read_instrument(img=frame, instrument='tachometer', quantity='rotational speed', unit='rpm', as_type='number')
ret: 3000 rpm
